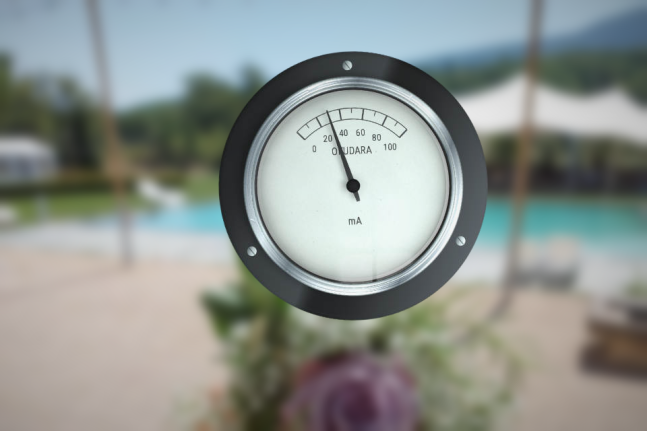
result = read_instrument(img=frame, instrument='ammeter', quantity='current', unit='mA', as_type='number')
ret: 30 mA
